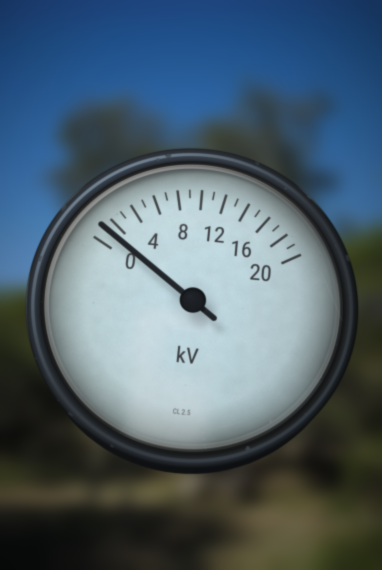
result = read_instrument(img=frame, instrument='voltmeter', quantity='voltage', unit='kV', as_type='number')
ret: 1 kV
